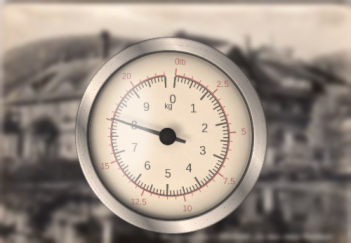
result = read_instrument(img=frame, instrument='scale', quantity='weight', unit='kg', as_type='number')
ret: 8 kg
